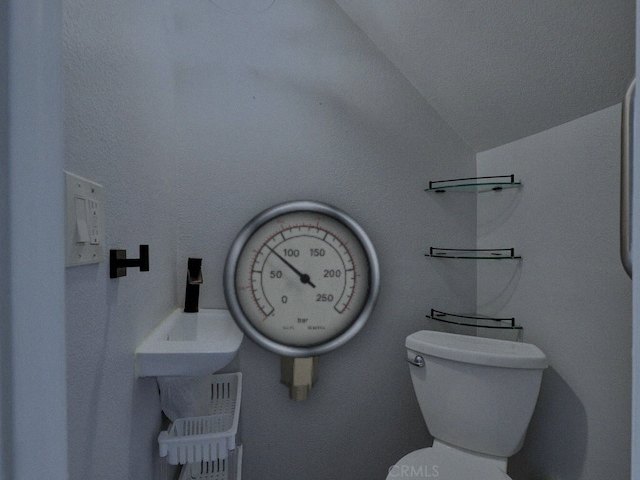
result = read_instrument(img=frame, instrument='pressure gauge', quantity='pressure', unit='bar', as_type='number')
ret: 80 bar
